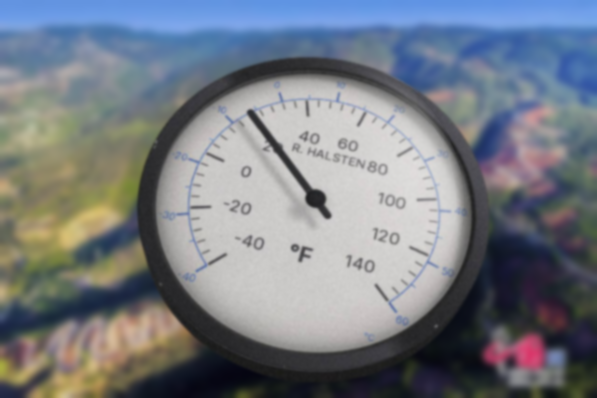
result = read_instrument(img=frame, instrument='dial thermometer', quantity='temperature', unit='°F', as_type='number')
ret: 20 °F
